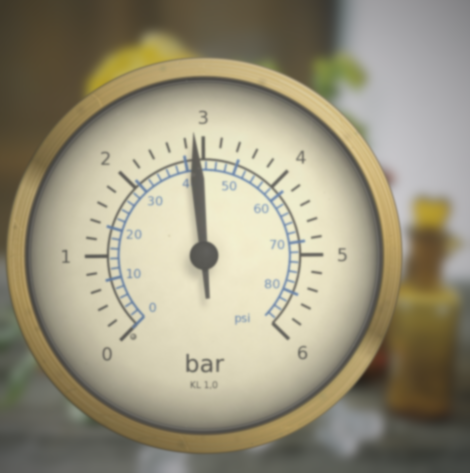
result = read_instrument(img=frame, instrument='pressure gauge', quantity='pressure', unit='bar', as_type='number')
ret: 2.9 bar
